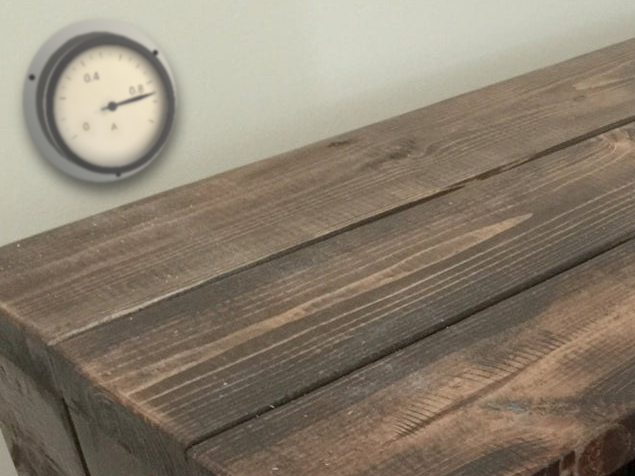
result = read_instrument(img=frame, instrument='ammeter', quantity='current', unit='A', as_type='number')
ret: 0.85 A
